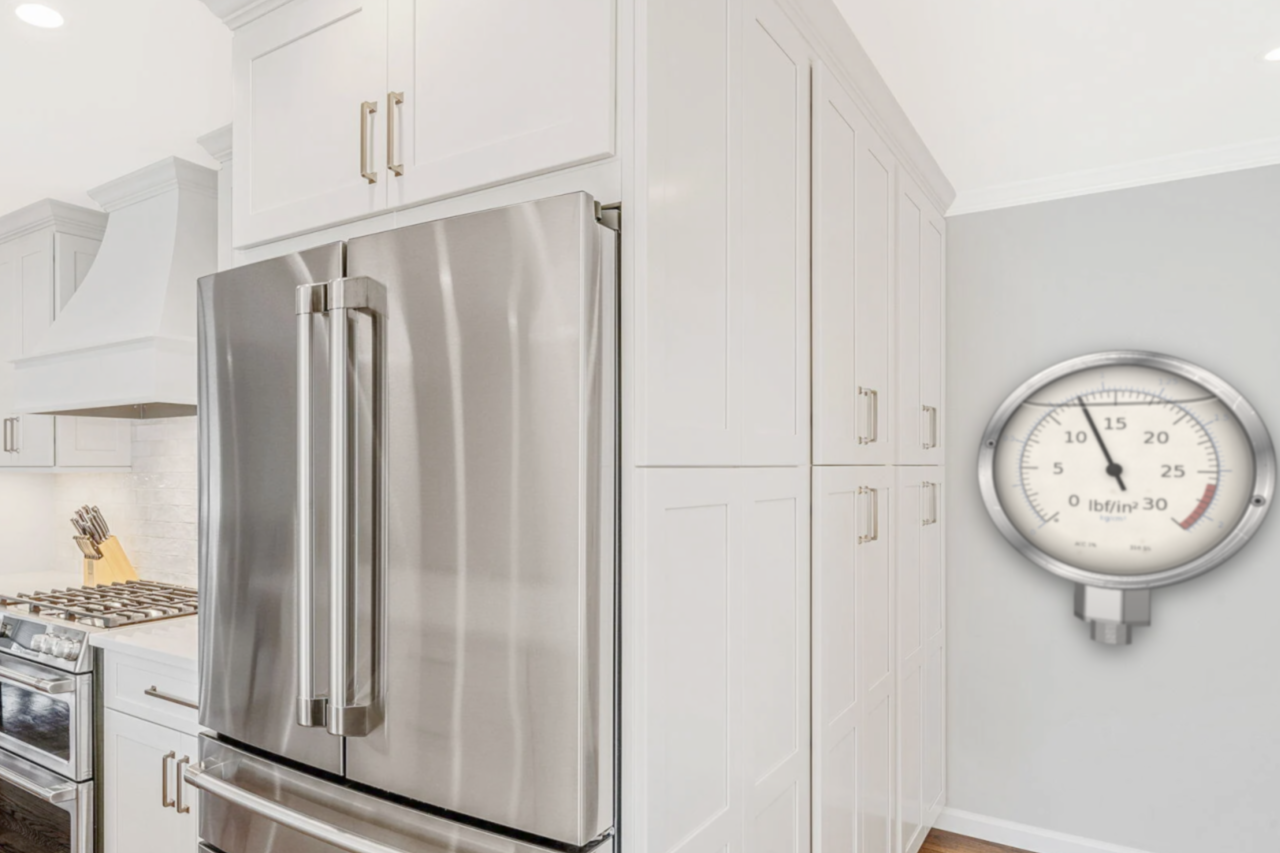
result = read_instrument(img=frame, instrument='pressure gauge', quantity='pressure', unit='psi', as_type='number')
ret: 12.5 psi
